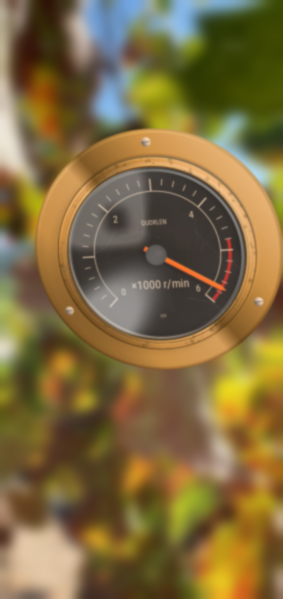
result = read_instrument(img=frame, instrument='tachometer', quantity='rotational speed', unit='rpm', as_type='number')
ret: 5700 rpm
